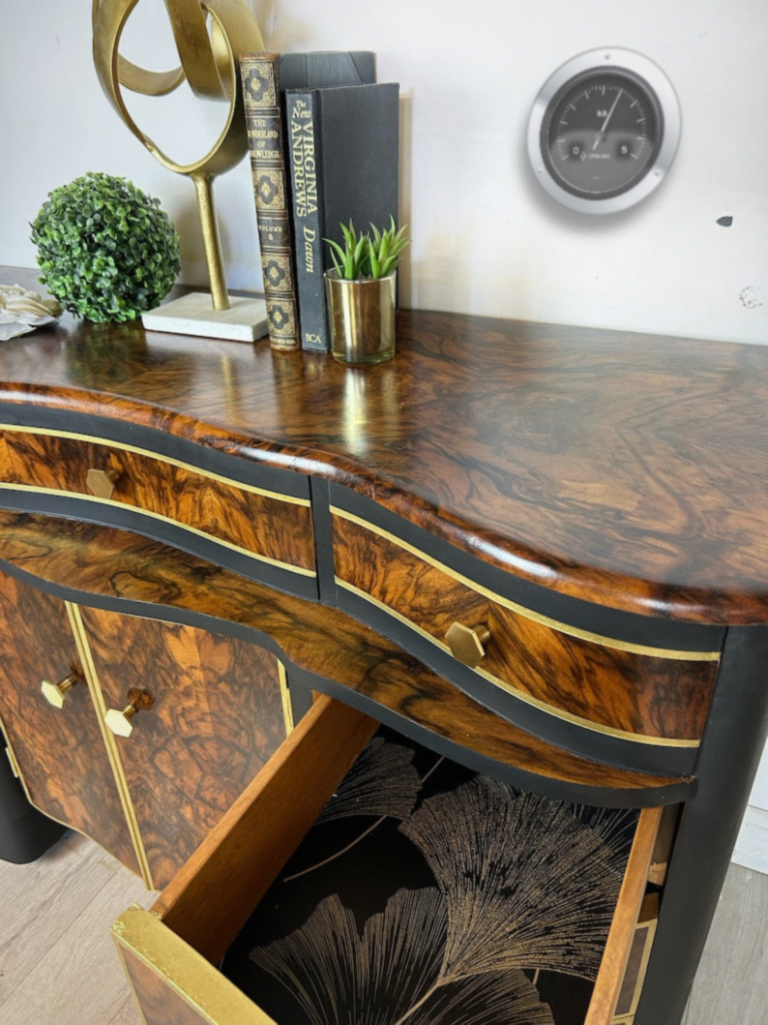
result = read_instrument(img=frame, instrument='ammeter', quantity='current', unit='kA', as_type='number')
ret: 3 kA
